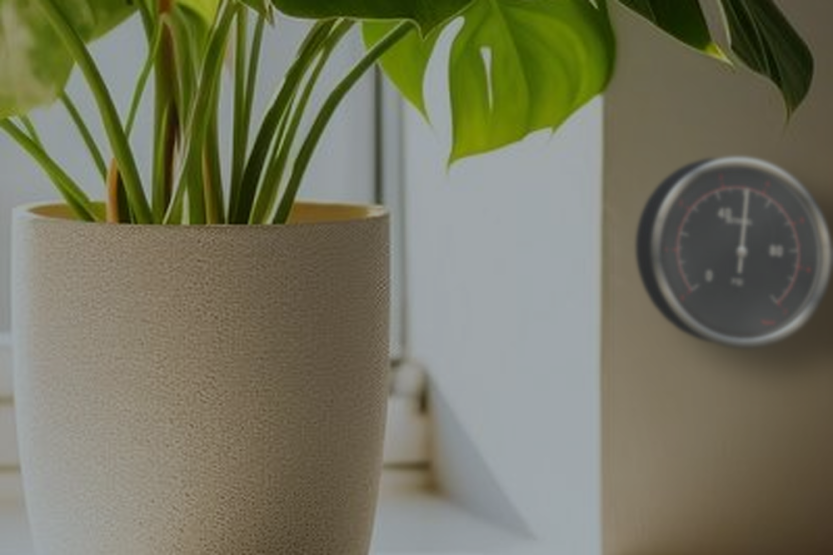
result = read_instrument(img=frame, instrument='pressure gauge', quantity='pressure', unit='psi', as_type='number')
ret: 50 psi
